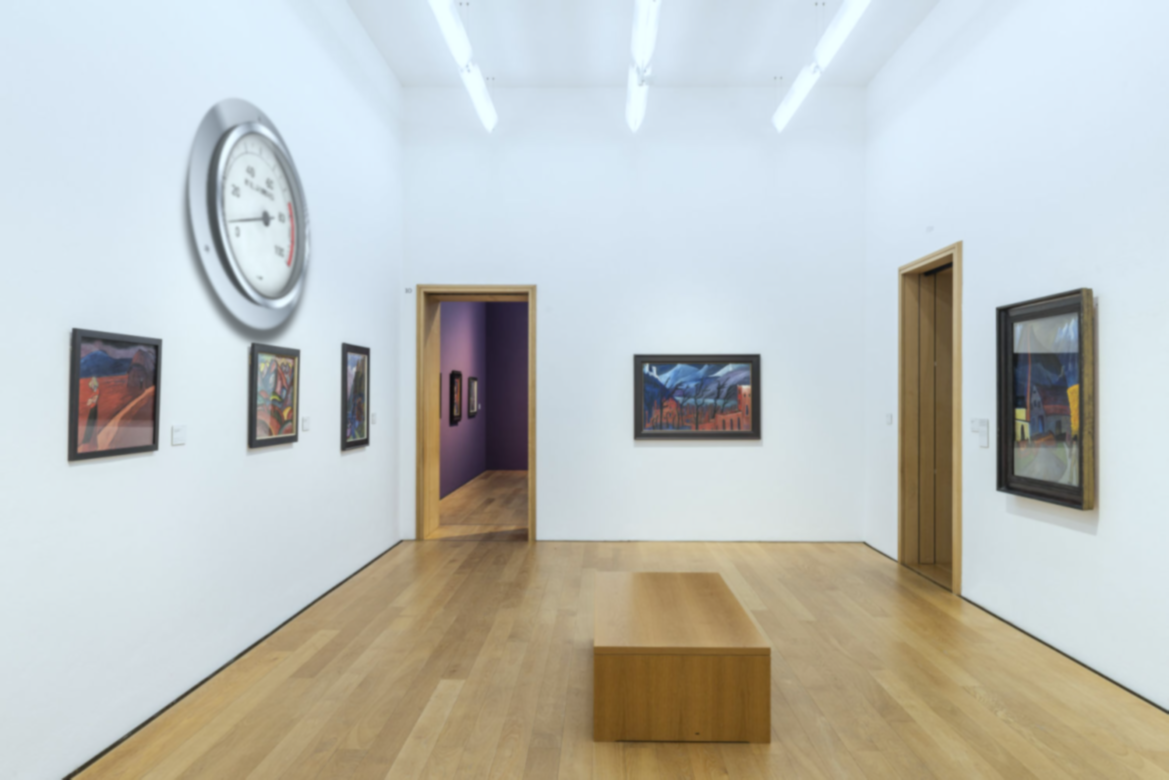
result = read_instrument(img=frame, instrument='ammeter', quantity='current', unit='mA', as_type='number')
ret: 5 mA
